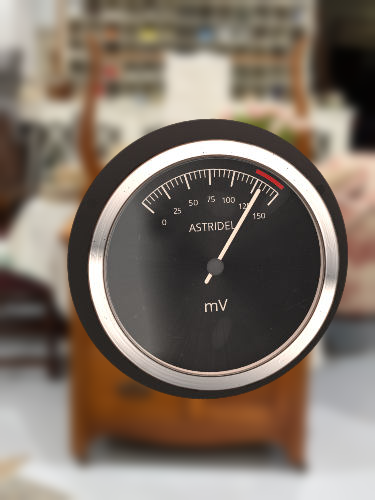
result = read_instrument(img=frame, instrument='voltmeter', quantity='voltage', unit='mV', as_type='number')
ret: 130 mV
